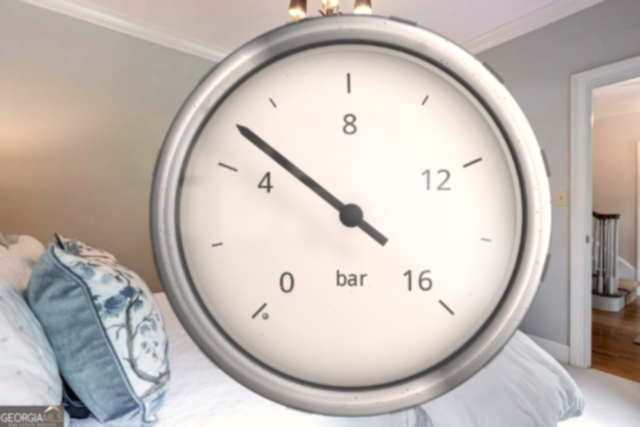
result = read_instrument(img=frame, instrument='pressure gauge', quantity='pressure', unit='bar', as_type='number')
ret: 5 bar
